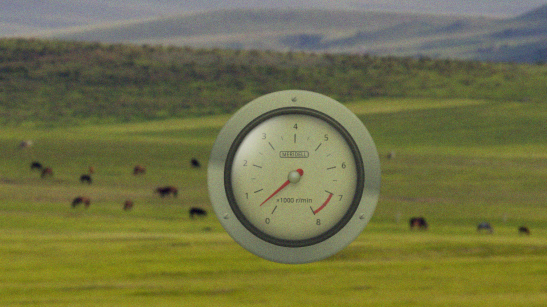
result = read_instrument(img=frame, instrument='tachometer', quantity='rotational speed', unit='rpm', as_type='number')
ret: 500 rpm
